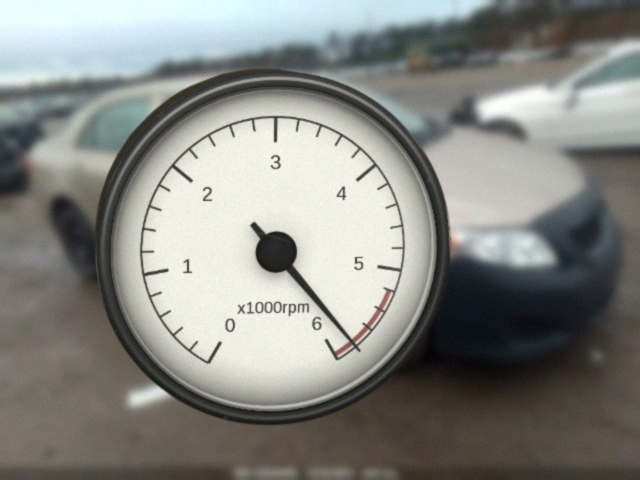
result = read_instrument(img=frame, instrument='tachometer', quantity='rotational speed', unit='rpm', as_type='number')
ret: 5800 rpm
